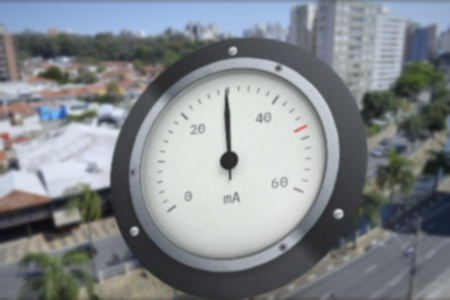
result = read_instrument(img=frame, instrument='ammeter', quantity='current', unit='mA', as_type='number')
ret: 30 mA
